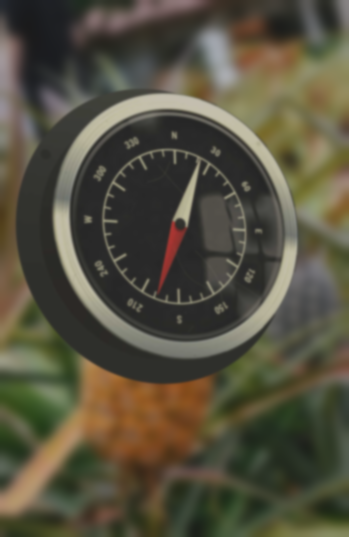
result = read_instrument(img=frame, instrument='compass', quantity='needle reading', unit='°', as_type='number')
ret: 200 °
